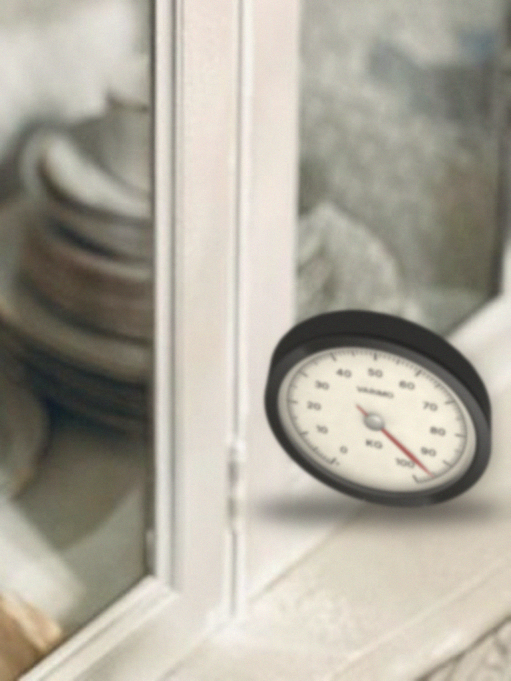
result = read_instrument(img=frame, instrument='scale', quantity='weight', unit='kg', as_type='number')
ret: 95 kg
